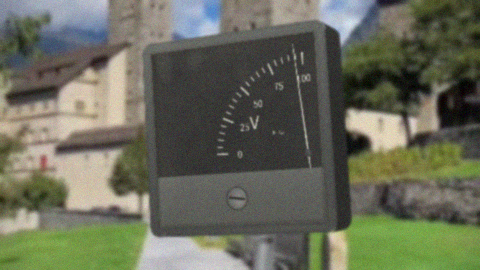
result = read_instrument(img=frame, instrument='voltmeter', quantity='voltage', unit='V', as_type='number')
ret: 95 V
